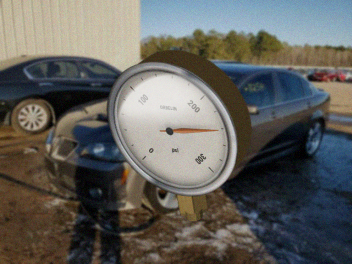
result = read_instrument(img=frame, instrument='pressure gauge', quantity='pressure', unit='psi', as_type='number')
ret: 240 psi
